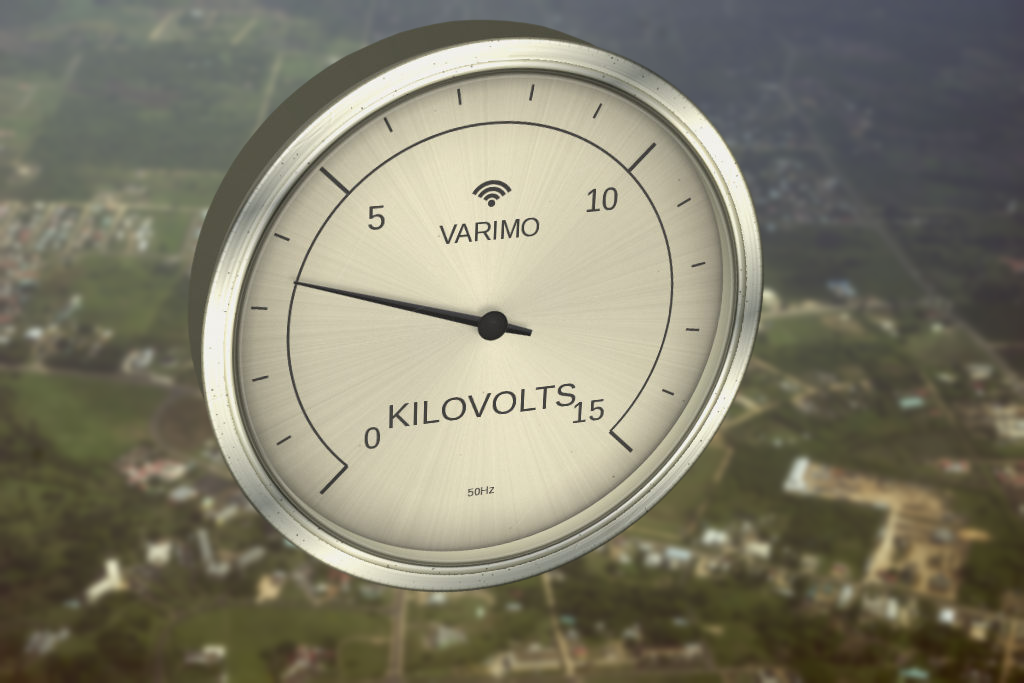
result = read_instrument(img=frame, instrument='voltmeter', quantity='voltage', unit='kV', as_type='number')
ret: 3.5 kV
